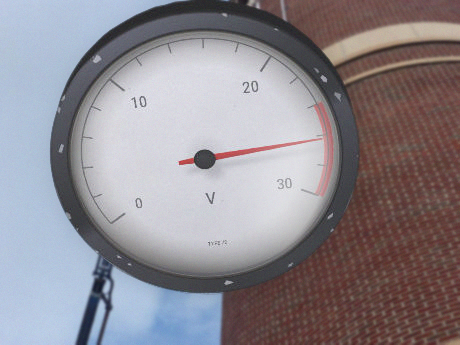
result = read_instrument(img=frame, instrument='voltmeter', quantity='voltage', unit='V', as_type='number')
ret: 26 V
